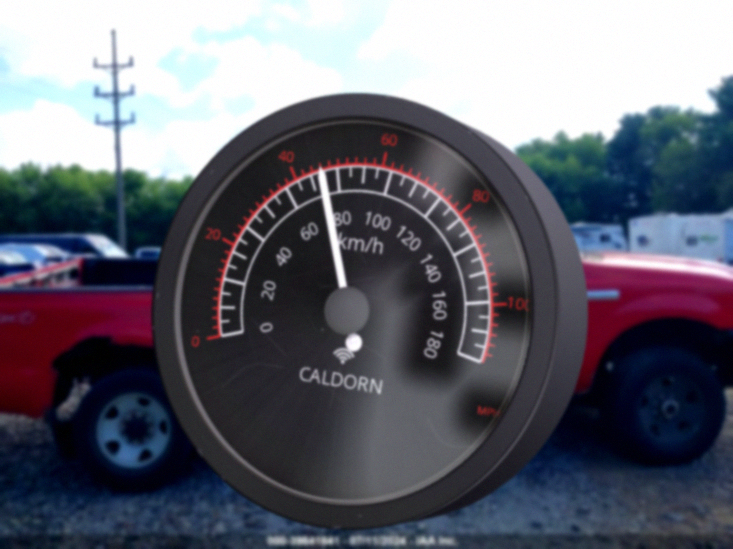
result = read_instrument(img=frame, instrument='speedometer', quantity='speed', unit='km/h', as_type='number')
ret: 75 km/h
